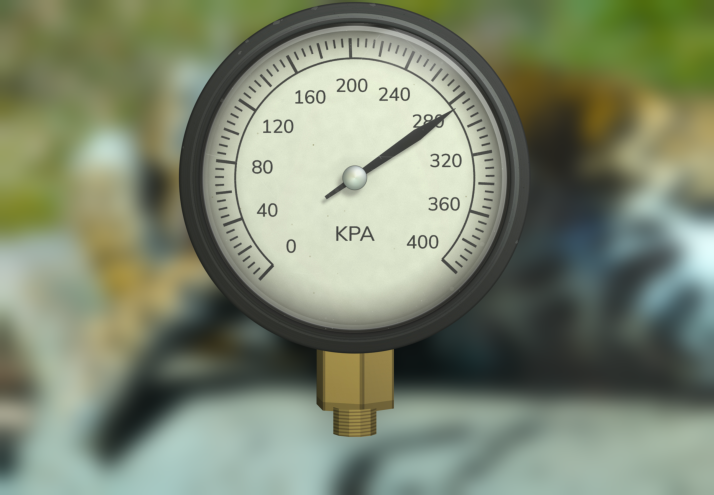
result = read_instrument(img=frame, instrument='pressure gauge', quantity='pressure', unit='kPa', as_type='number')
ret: 285 kPa
